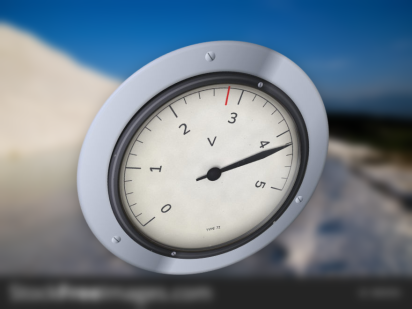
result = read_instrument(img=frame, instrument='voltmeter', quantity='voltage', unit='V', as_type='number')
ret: 4.2 V
